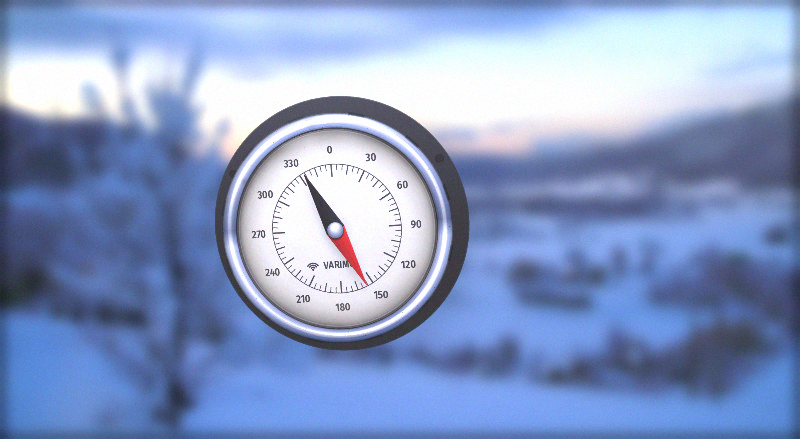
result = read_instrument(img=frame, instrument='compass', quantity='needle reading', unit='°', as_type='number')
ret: 155 °
